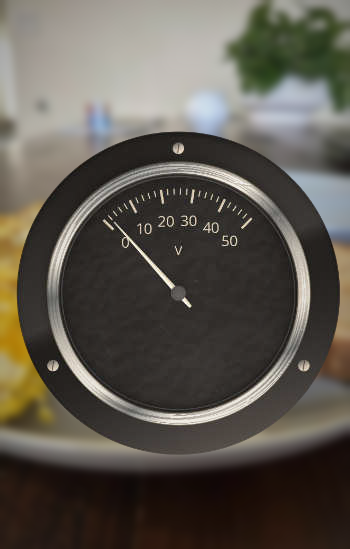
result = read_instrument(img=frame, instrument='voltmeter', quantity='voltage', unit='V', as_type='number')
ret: 2 V
